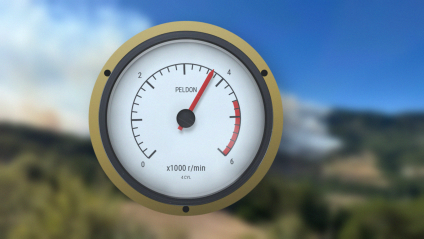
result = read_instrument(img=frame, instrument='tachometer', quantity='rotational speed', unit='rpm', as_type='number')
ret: 3700 rpm
